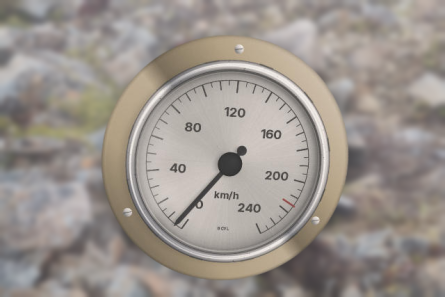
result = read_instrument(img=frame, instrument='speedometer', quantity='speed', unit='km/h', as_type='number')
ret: 5 km/h
